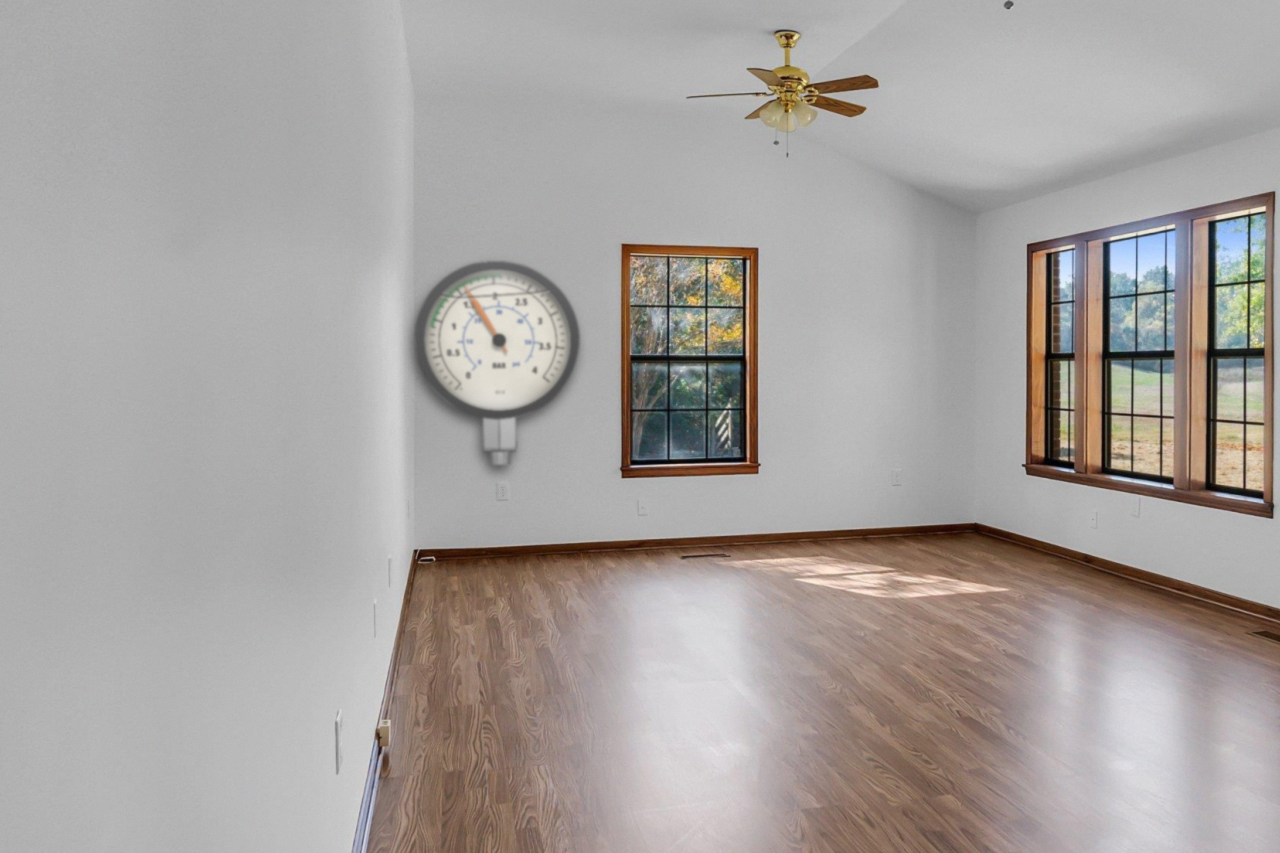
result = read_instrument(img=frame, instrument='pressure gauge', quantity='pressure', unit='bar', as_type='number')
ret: 1.6 bar
